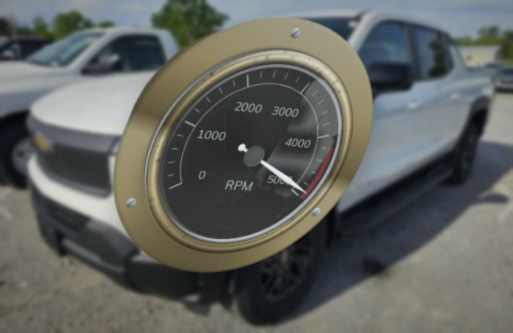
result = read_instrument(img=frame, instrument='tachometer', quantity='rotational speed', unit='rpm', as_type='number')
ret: 4900 rpm
